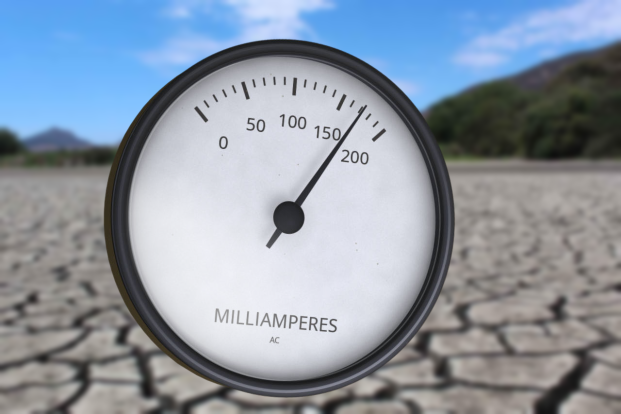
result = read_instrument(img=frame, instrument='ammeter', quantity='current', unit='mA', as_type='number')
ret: 170 mA
